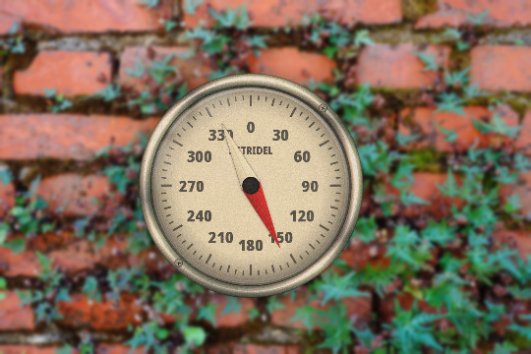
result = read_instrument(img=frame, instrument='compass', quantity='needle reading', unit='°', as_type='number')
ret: 155 °
